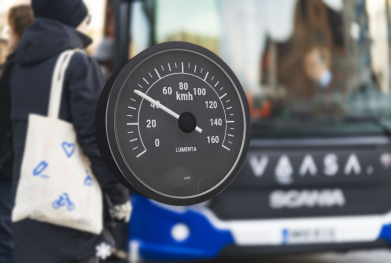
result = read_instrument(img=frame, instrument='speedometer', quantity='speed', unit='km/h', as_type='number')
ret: 40 km/h
